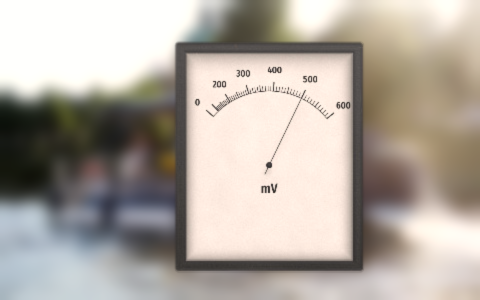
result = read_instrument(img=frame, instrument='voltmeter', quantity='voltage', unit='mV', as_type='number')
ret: 500 mV
